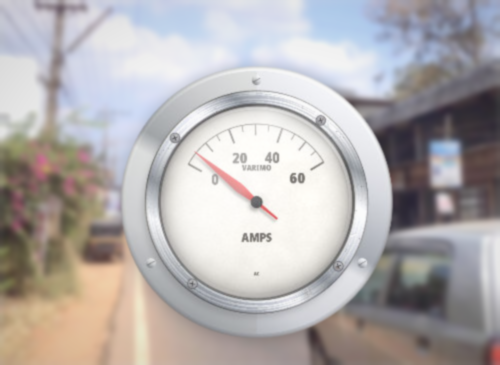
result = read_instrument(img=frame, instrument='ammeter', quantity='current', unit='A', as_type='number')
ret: 5 A
